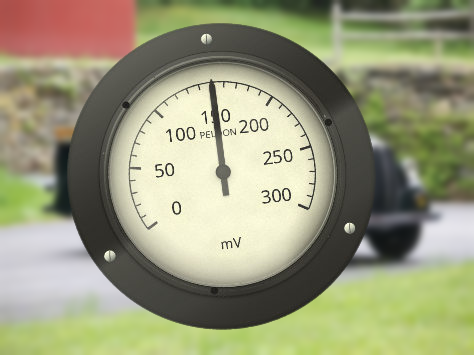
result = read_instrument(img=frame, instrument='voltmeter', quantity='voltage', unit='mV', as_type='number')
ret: 150 mV
